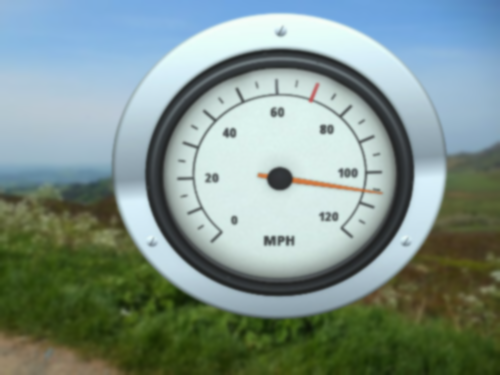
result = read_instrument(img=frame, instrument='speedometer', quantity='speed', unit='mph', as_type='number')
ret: 105 mph
